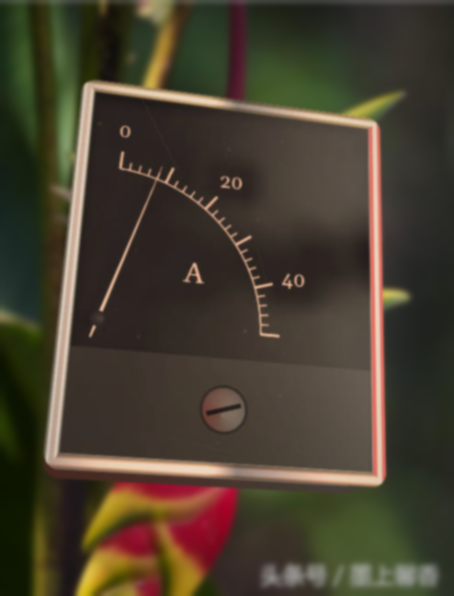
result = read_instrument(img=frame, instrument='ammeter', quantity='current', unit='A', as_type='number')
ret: 8 A
